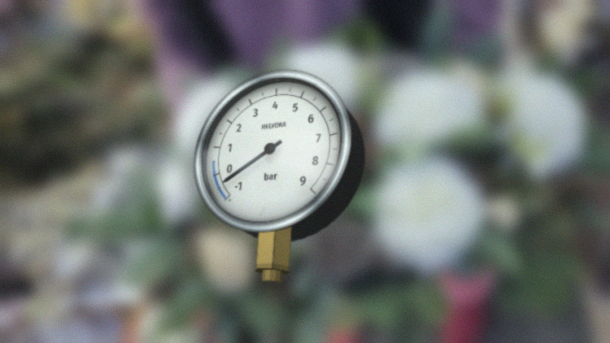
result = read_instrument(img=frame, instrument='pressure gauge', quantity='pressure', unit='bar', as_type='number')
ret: -0.5 bar
